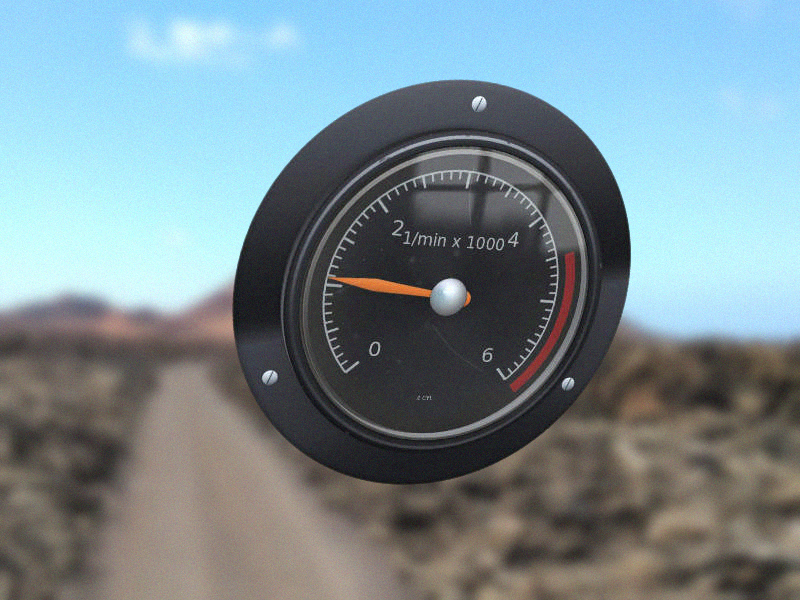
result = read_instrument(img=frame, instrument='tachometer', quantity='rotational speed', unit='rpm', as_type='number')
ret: 1100 rpm
